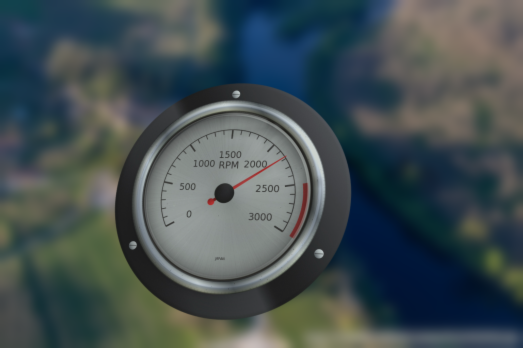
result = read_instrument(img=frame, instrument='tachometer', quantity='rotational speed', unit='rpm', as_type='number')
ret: 2200 rpm
